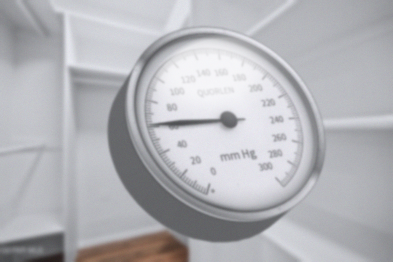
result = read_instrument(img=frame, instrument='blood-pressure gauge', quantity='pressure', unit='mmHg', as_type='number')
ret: 60 mmHg
